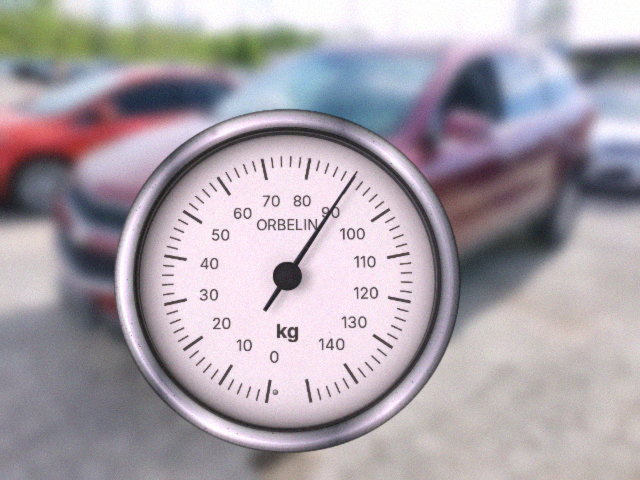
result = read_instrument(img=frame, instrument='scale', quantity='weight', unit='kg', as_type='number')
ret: 90 kg
